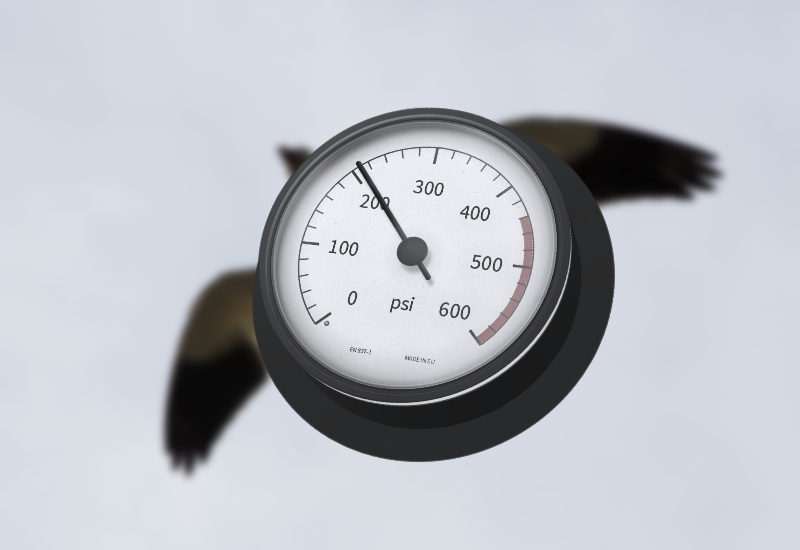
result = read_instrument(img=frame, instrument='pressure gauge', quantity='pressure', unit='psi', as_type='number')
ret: 210 psi
